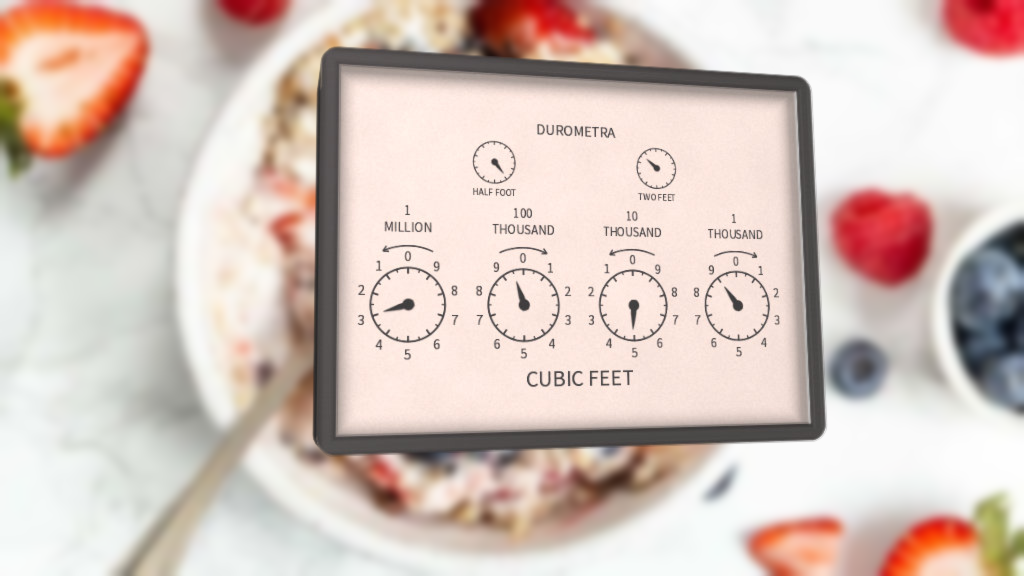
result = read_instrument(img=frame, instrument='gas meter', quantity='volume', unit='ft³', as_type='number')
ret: 294900 ft³
